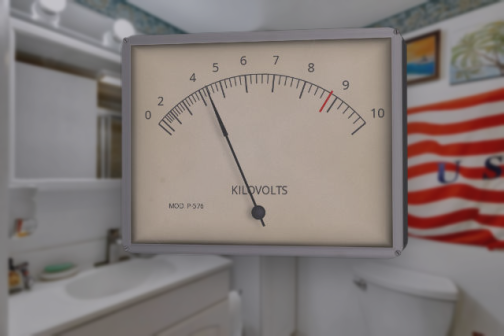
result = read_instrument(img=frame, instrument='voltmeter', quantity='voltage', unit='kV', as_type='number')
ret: 4.4 kV
